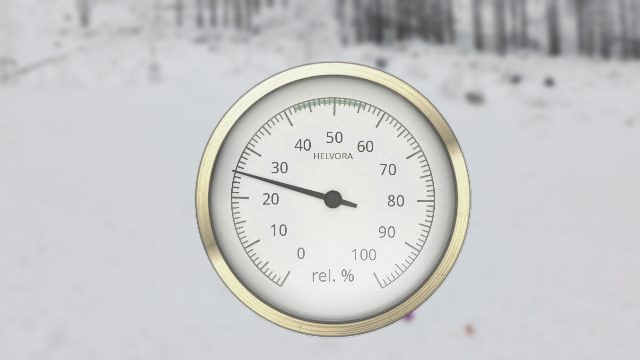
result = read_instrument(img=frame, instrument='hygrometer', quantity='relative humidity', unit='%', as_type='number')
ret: 25 %
